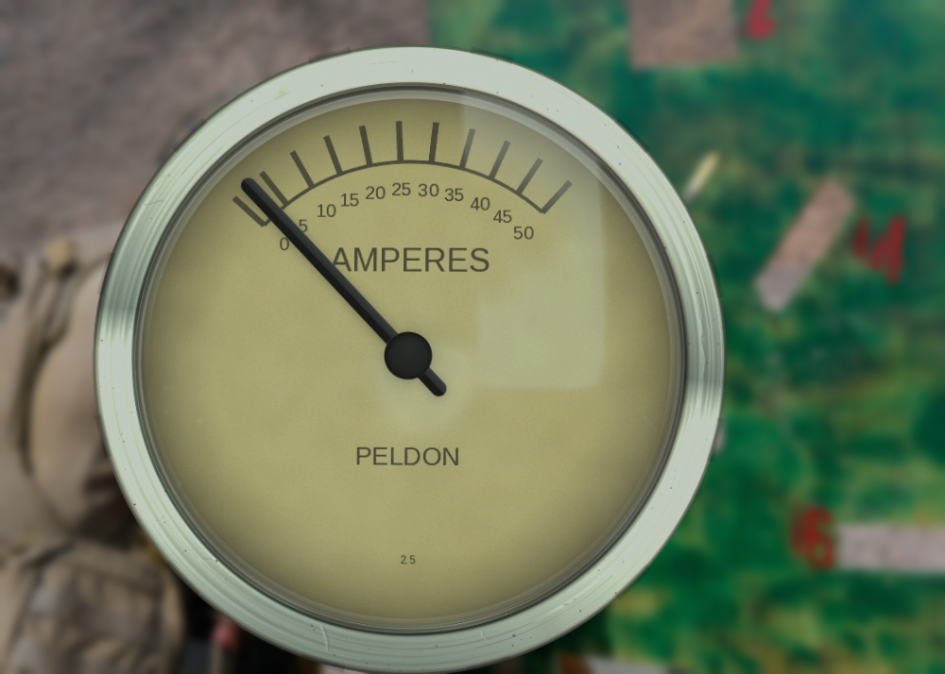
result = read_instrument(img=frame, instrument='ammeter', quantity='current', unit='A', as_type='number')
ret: 2.5 A
